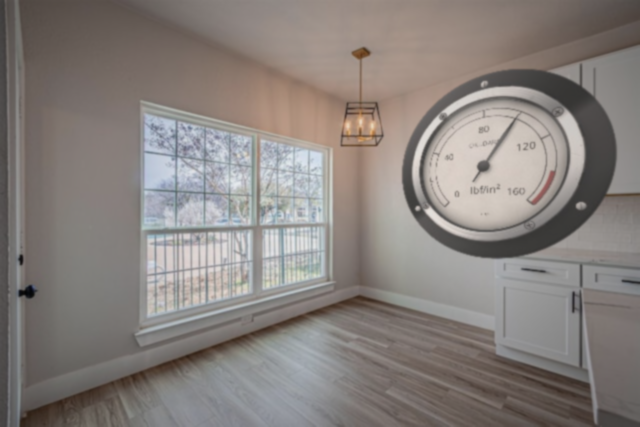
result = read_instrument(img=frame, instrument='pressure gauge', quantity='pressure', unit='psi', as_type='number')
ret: 100 psi
